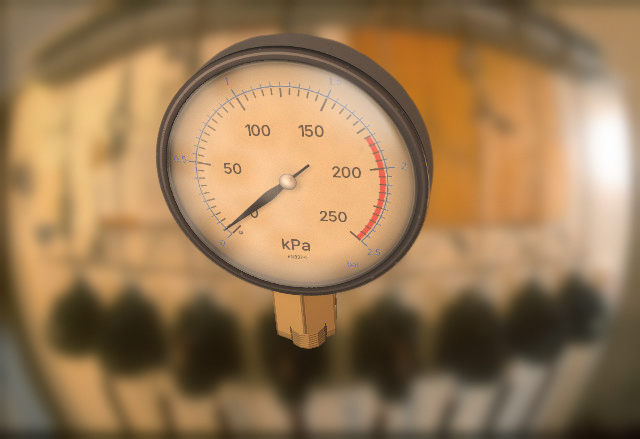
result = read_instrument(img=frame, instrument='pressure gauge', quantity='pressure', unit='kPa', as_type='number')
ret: 5 kPa
